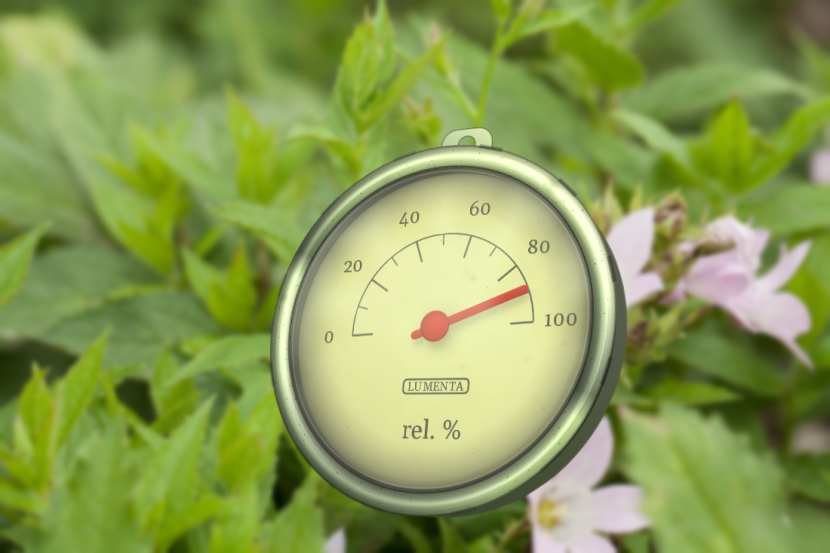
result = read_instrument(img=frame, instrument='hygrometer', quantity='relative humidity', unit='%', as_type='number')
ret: 90 %
